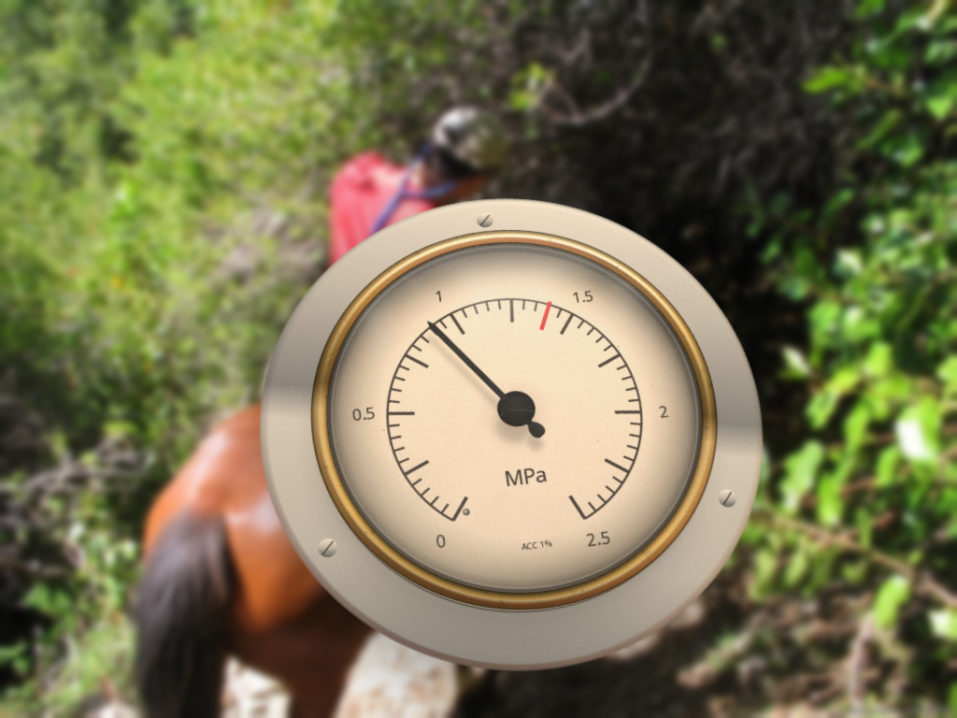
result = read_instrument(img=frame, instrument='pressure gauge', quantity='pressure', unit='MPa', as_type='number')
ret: 0.9 MPa
